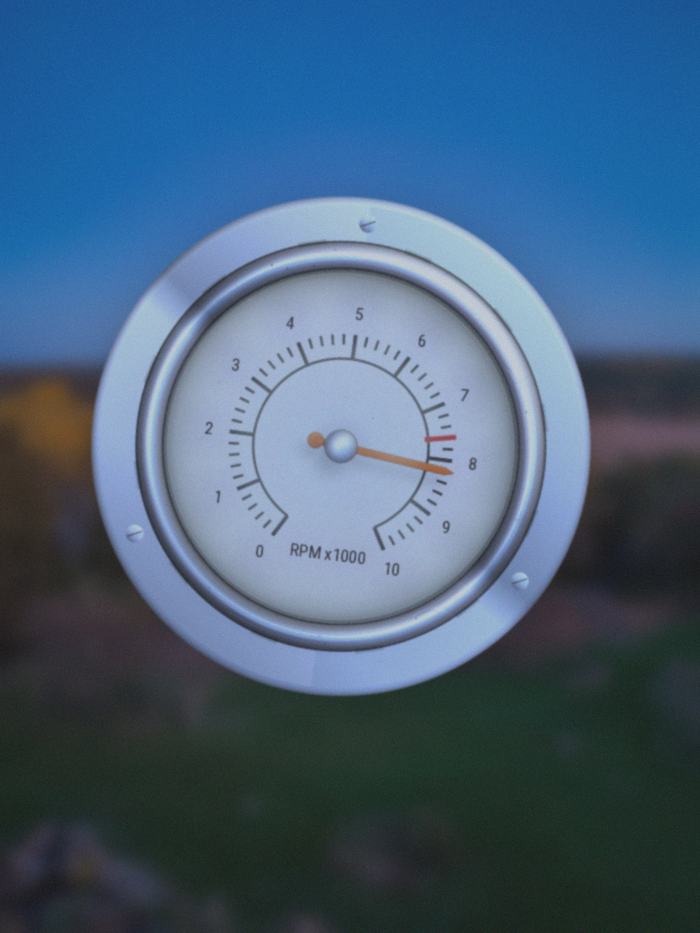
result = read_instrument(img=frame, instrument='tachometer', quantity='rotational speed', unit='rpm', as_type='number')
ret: 8200 rpm
